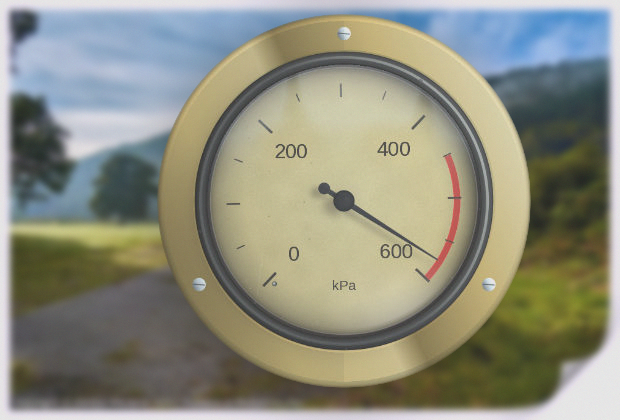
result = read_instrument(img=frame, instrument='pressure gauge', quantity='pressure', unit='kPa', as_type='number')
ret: 575 kPa
